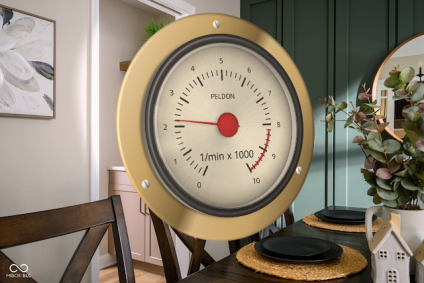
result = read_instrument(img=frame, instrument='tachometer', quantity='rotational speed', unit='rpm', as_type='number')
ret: 2200 rpm
